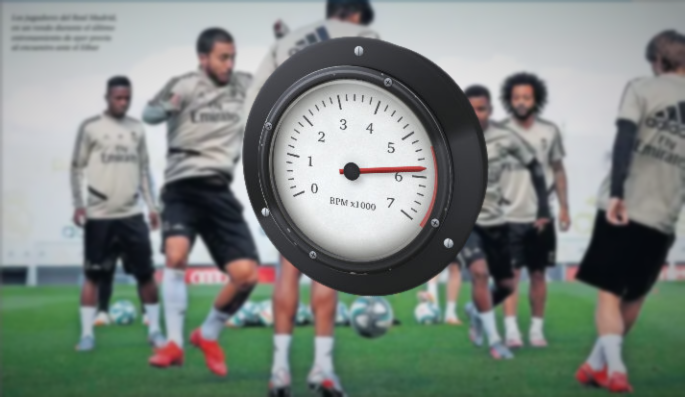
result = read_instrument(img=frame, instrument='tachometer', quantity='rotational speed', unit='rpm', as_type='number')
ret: 5800 rpm
